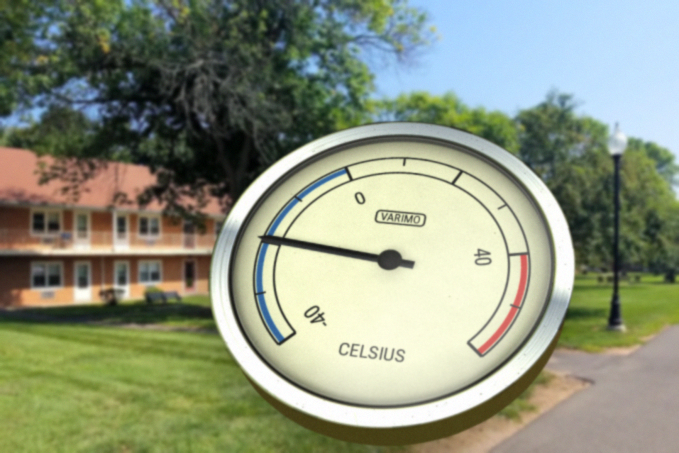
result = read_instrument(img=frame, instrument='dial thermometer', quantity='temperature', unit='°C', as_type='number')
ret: -20 °C
